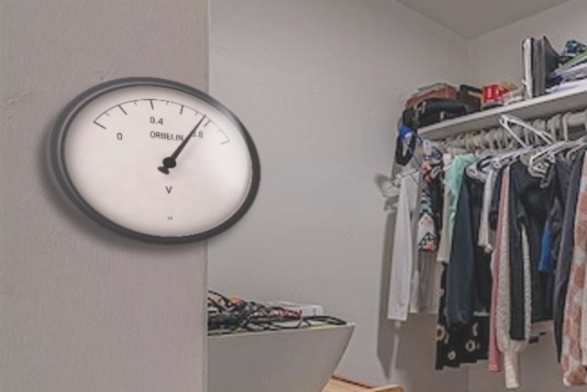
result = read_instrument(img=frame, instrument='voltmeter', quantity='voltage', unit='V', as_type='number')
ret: 0.75 V
